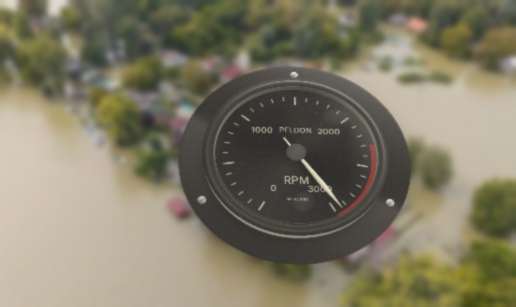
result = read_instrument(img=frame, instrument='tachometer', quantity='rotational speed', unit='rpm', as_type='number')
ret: 2950 rpm
